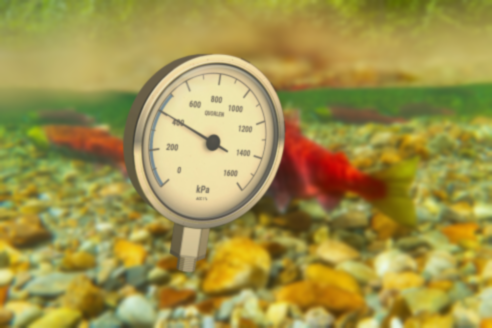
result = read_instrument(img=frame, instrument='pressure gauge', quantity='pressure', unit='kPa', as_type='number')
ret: 400 kPa
